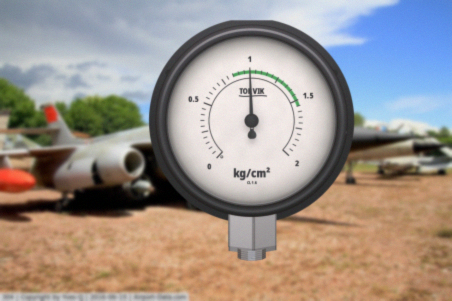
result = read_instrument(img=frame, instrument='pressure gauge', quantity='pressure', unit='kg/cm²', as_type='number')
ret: 1 kg/cm²
